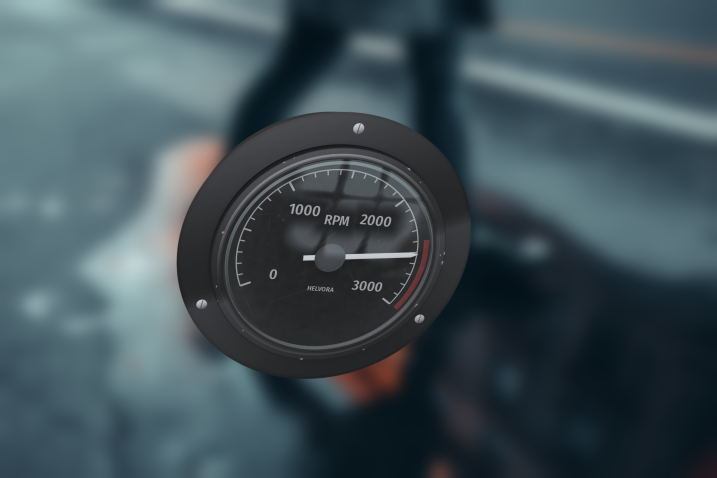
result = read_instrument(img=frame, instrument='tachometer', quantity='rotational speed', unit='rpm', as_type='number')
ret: 2500 rpm
